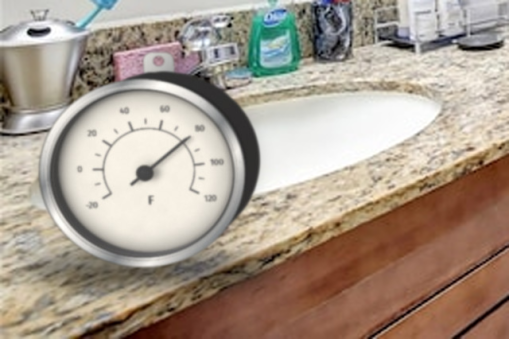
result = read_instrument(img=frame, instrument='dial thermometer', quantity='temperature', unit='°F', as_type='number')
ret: 80 °F
